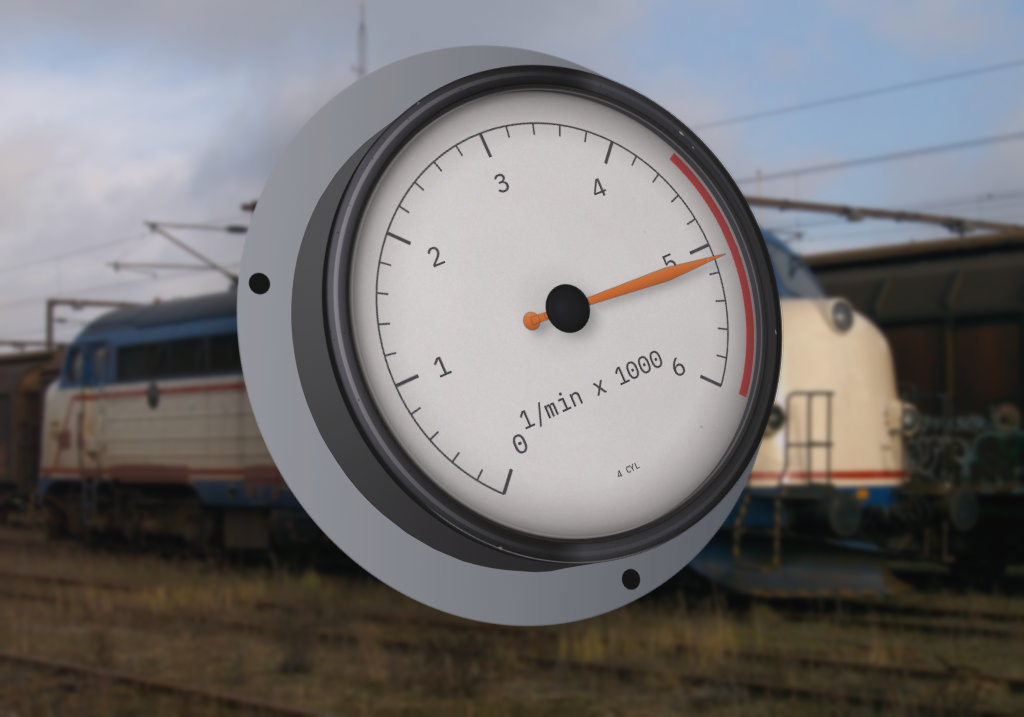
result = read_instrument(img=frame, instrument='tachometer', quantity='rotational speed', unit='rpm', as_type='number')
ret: 5100 rpm
